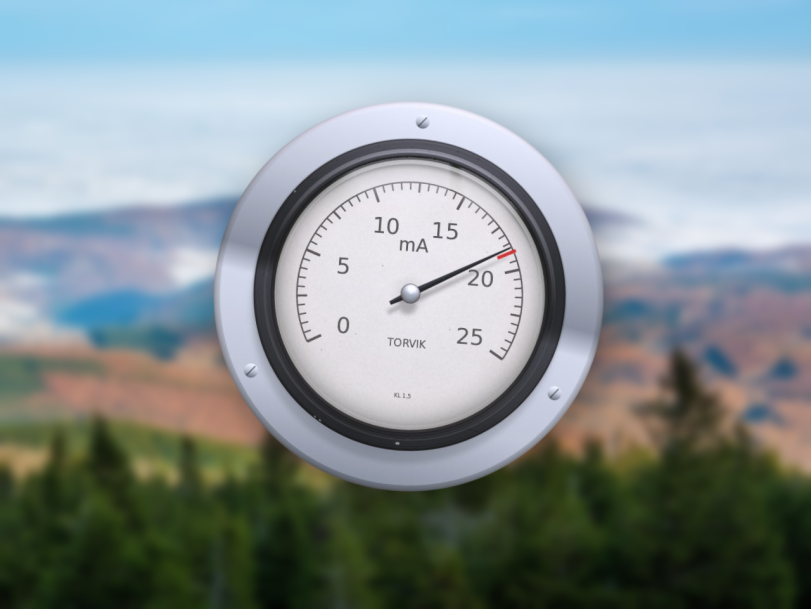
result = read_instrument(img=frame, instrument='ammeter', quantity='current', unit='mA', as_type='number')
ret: 18.75 mA
